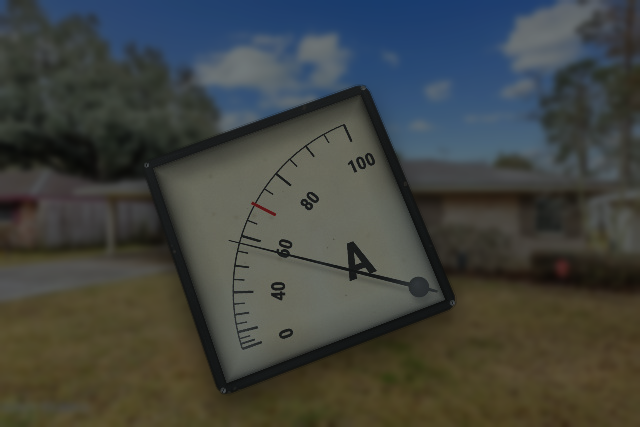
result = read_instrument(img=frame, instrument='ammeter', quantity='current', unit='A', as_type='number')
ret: 57.5 A
